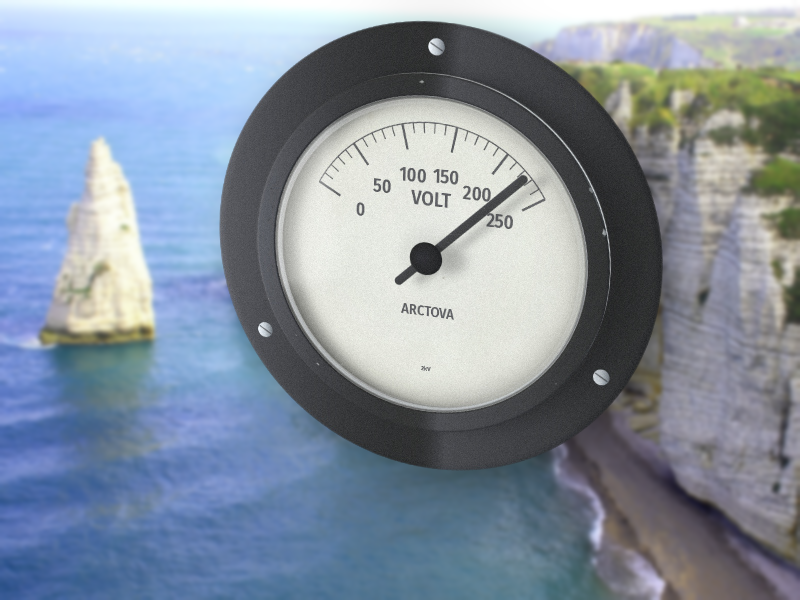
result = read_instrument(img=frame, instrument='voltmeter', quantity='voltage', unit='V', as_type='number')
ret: 225 V
